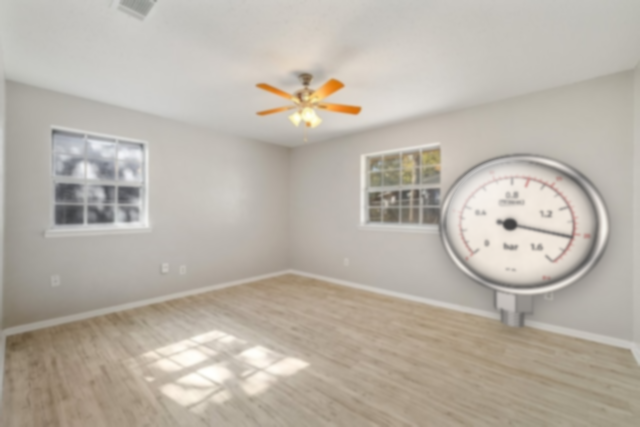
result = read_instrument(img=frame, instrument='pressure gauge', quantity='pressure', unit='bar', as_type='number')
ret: 1.4 bar
